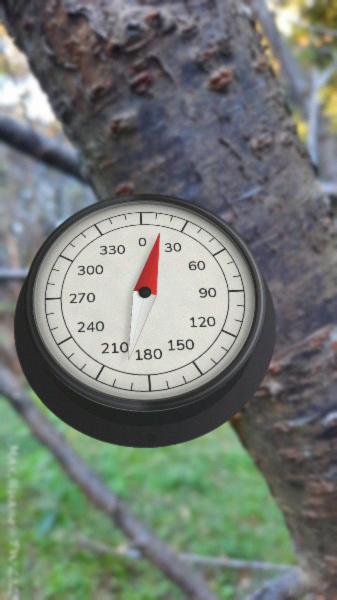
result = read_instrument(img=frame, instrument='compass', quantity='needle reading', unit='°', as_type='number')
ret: 15 °
